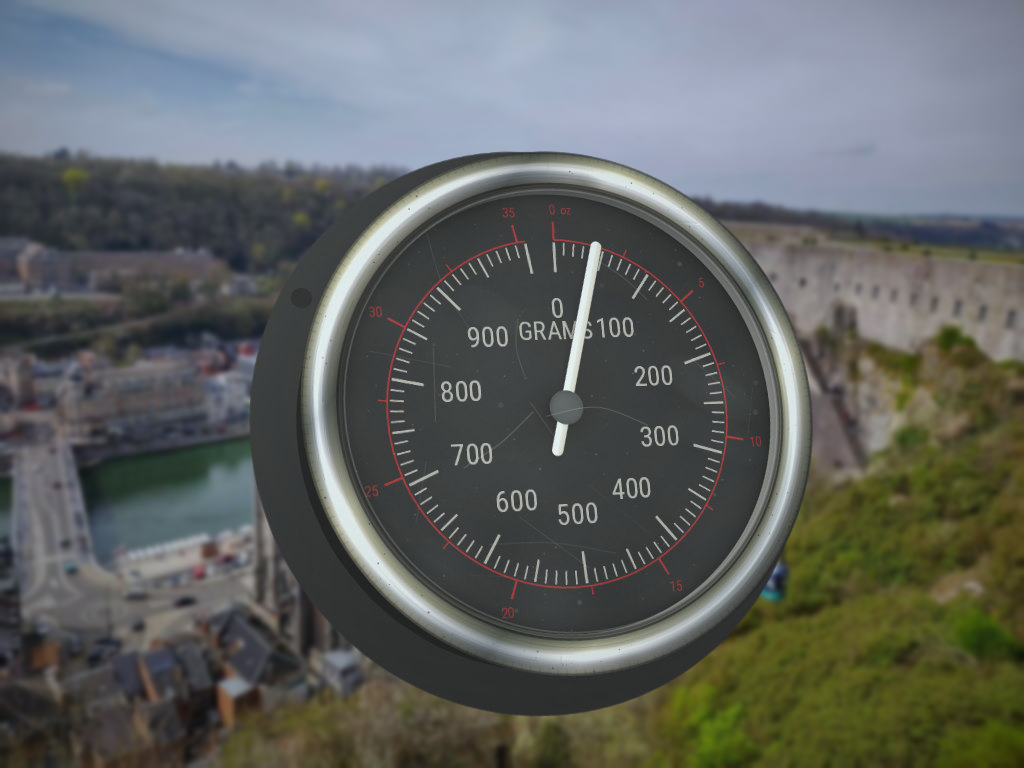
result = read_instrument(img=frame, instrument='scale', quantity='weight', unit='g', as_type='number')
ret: 40 g
